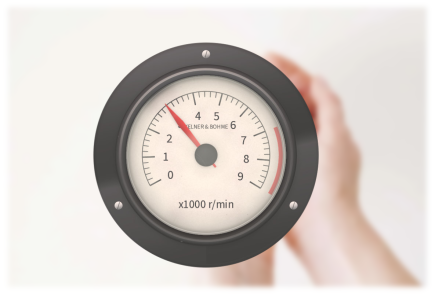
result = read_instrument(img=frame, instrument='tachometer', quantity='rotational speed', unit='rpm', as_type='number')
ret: 3000 rpm
